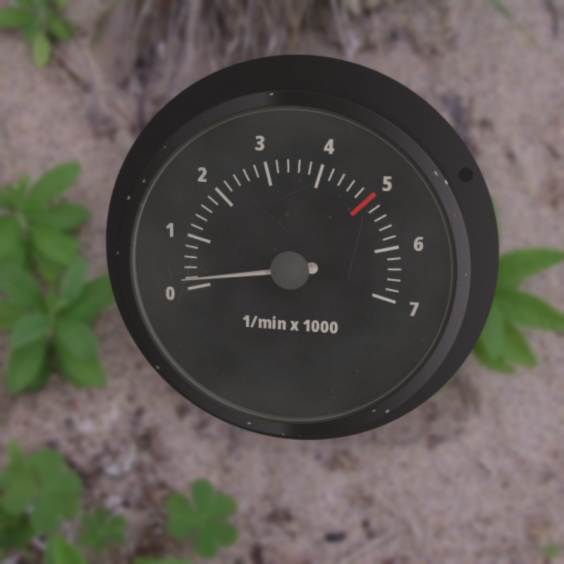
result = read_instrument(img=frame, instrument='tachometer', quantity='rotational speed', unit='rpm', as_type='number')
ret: 200 rpm
